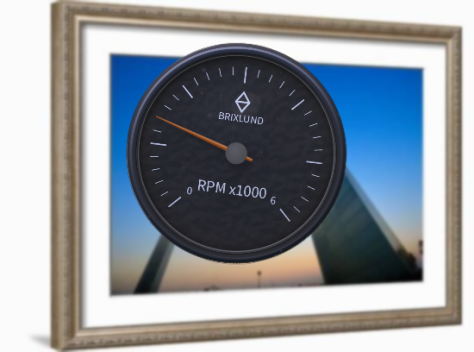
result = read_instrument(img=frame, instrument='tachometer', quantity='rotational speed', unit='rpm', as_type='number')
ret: 1400 rpm
